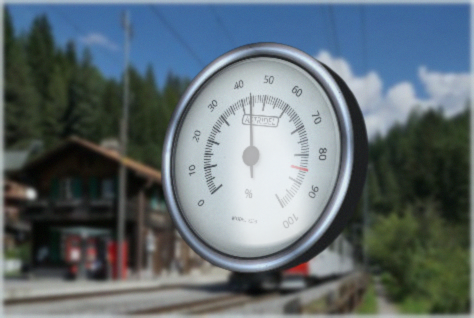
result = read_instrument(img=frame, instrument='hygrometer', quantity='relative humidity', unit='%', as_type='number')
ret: 45 %
